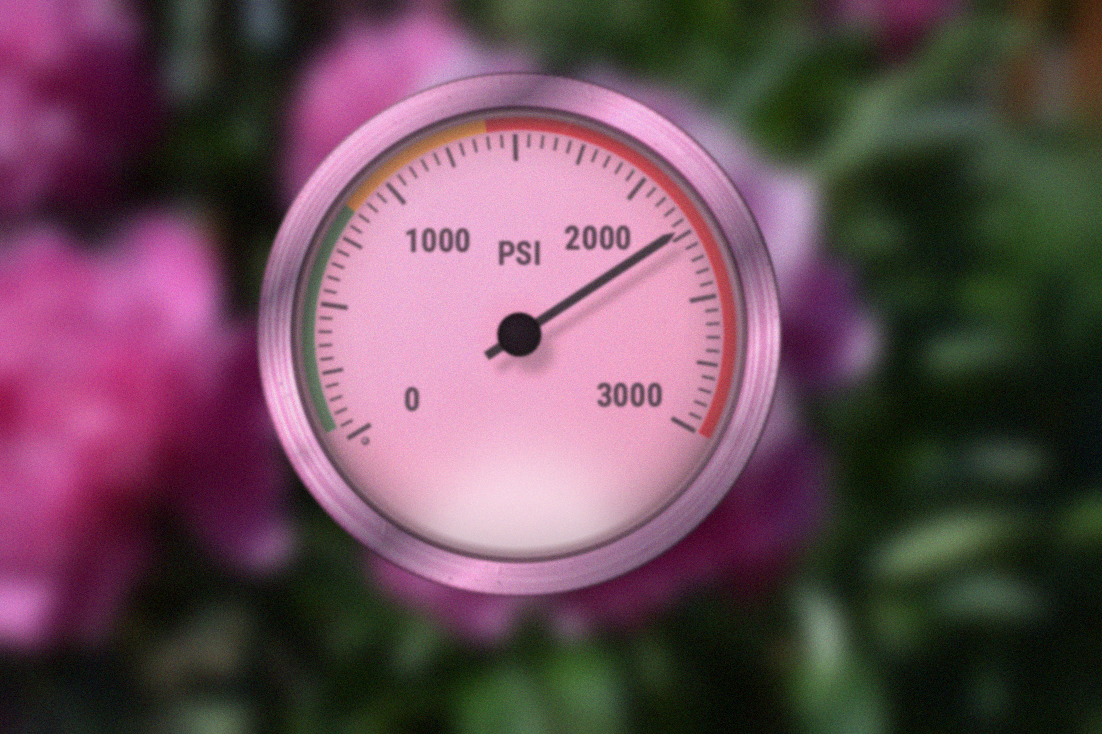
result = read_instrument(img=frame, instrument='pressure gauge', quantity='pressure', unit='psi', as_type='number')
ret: 2225 psi
